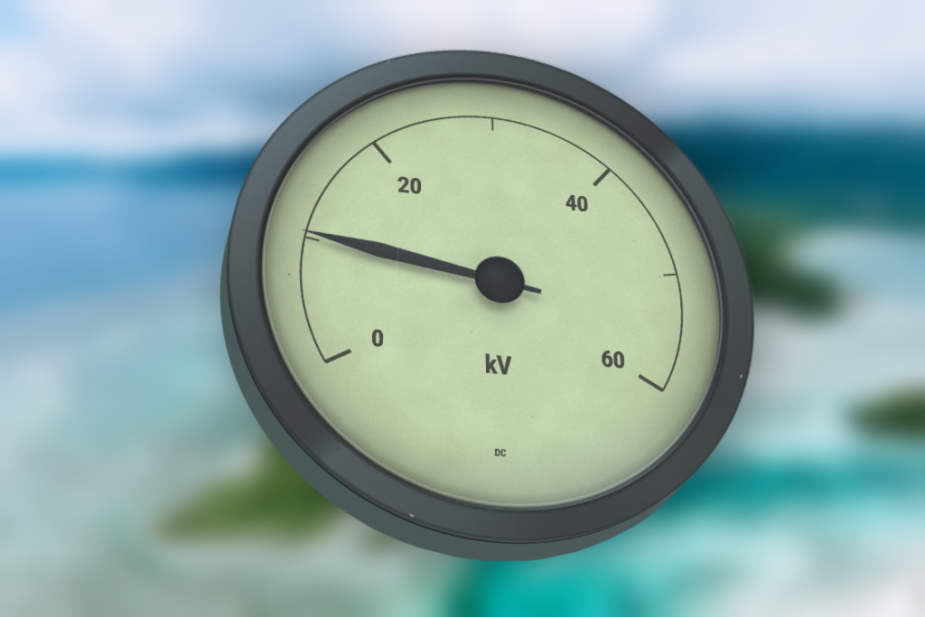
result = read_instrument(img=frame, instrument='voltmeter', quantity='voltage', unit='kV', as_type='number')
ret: 10 kV
